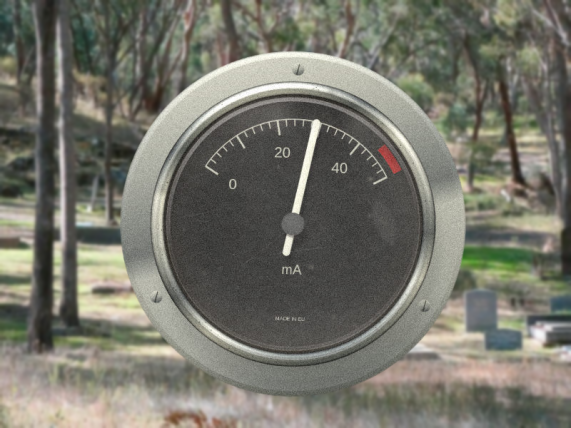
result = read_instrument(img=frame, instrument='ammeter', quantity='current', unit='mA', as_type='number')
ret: 29 mA
